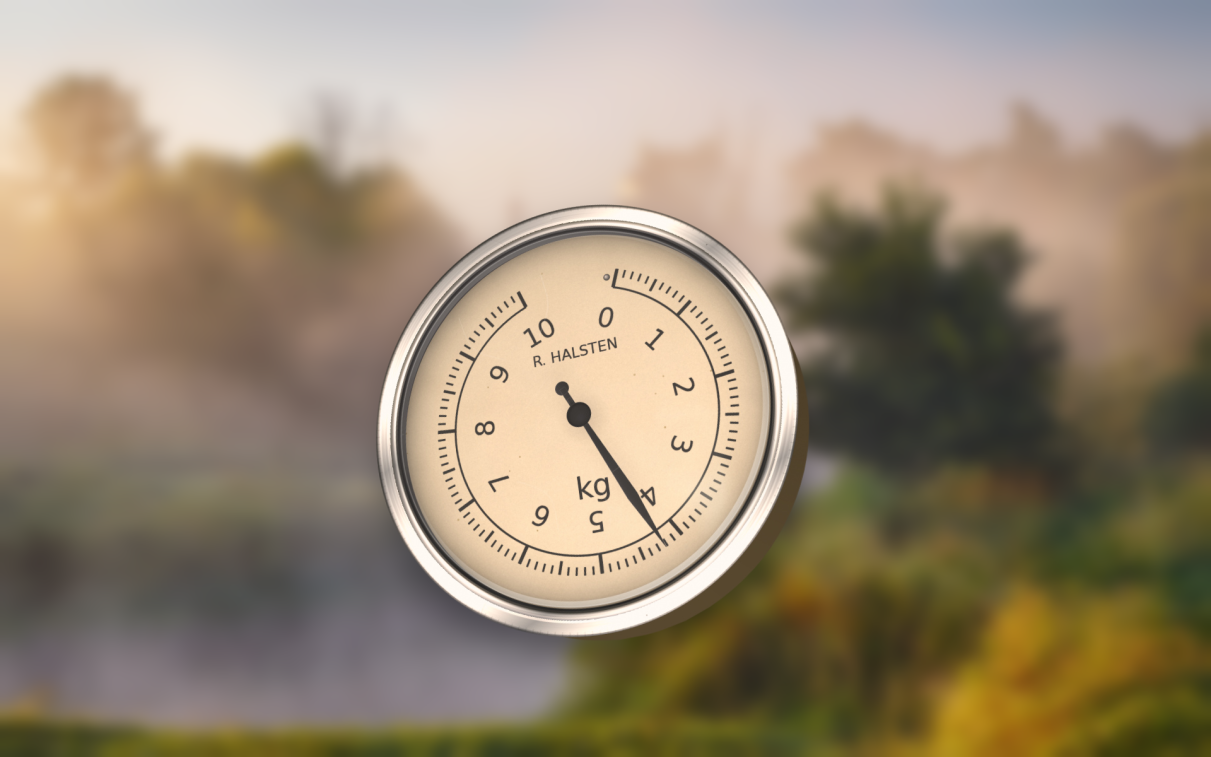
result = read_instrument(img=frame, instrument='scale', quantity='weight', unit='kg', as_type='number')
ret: 4.2 kg
